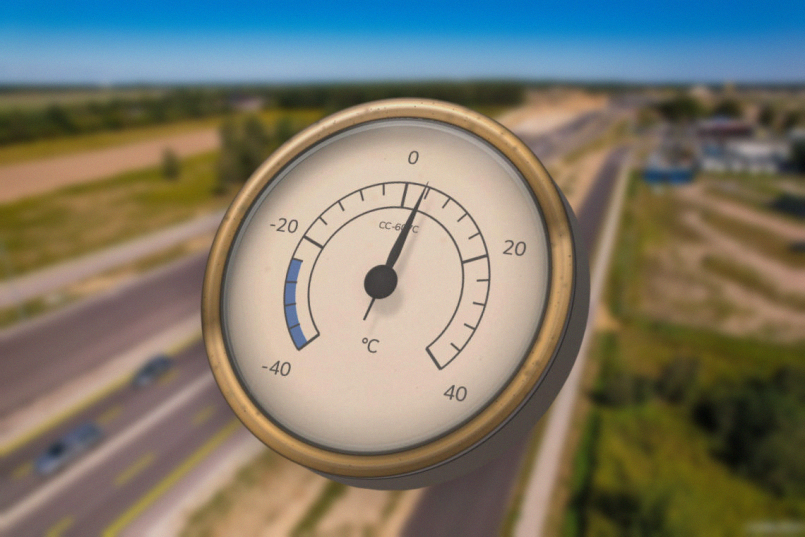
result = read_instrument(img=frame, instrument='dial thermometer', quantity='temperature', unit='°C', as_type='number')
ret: 4 °C
